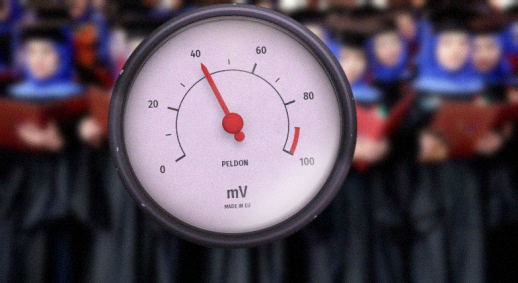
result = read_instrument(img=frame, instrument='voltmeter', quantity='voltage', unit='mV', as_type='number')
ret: 40 mV
